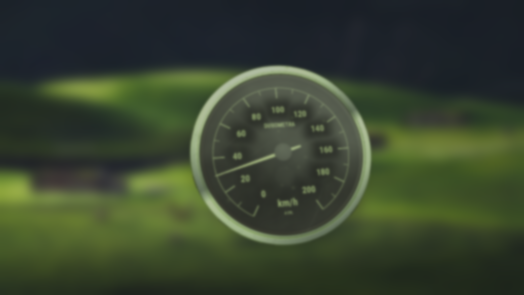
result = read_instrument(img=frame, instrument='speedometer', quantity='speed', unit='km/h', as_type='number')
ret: 30 km/h
